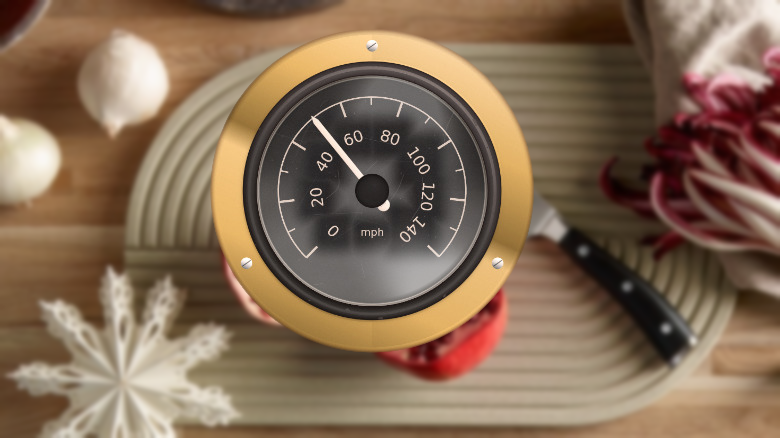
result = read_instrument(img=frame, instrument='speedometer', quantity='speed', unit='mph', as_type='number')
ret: 50 mph
